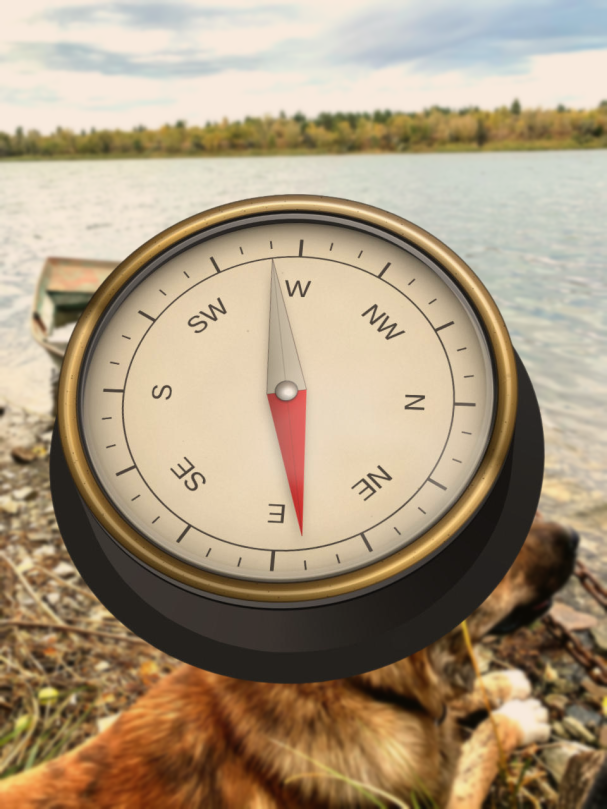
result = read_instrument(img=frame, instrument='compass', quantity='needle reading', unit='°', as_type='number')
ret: 80 °
